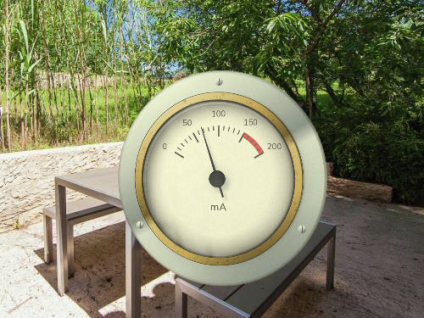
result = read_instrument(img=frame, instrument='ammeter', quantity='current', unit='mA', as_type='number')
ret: 70 mA
